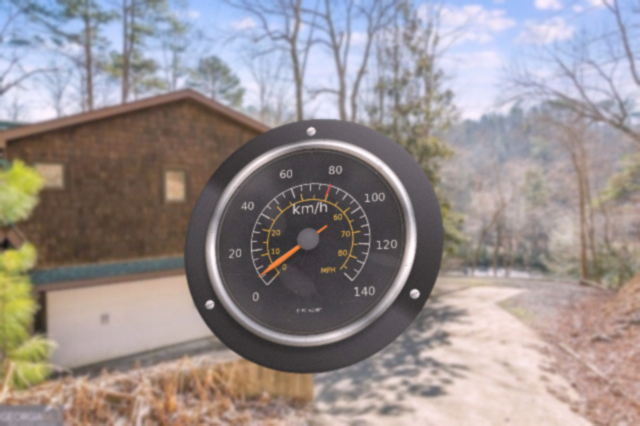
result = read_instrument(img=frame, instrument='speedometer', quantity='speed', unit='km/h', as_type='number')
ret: 5 km/h
